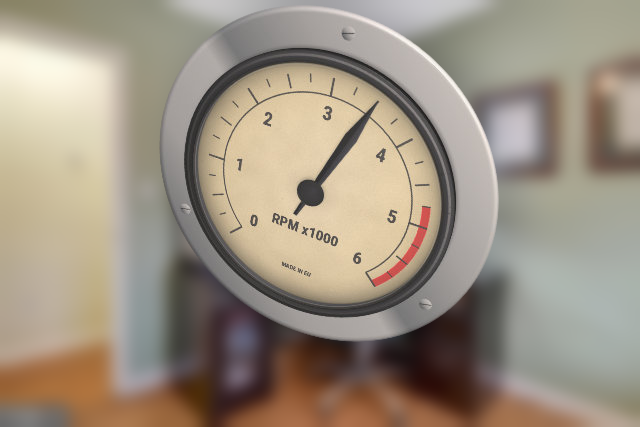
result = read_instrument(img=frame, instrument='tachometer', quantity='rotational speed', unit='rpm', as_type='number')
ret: 3500 rpm
